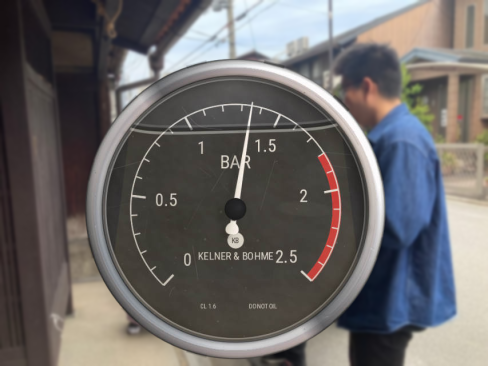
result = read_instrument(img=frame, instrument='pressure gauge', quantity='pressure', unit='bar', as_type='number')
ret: 1.35 bar
